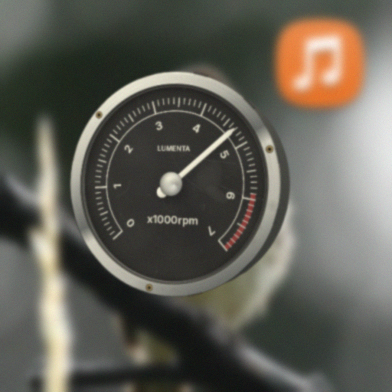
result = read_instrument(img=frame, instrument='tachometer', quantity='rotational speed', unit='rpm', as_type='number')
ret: 4700 rpm
